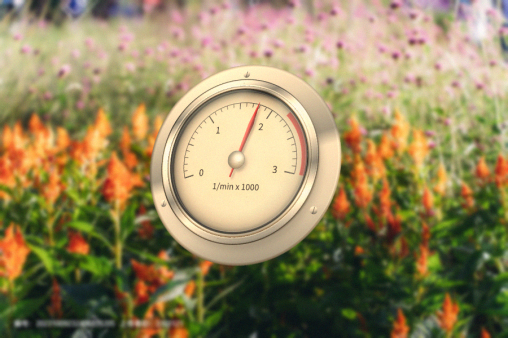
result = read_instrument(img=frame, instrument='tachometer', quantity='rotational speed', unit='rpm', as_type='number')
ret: 1800 rpm
